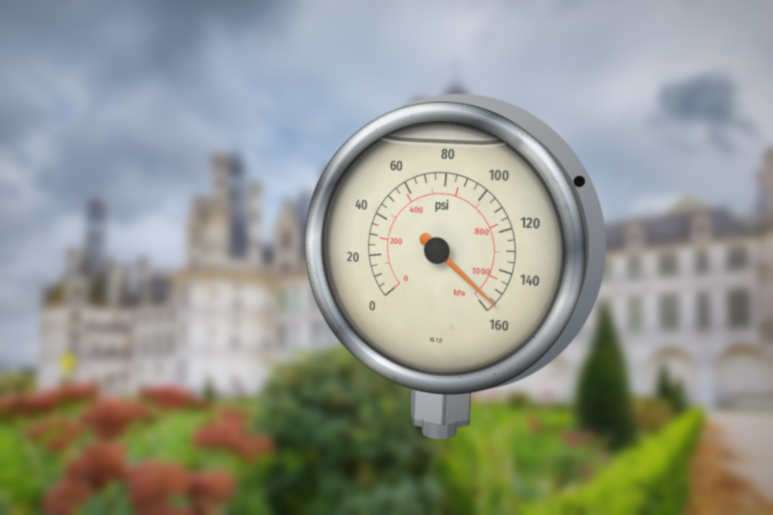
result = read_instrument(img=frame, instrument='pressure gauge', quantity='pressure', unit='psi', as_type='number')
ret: 155 psi
